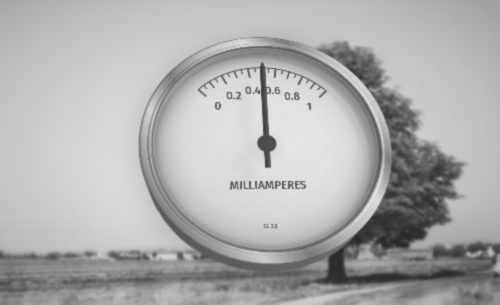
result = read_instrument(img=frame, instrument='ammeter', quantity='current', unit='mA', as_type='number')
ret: 0.5 mA
